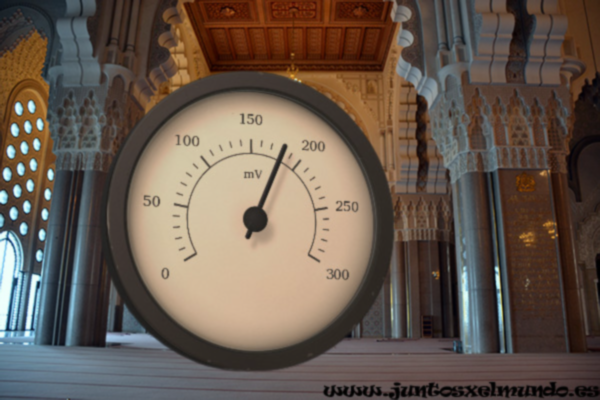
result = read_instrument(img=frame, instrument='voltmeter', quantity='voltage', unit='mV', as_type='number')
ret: 180 mV
